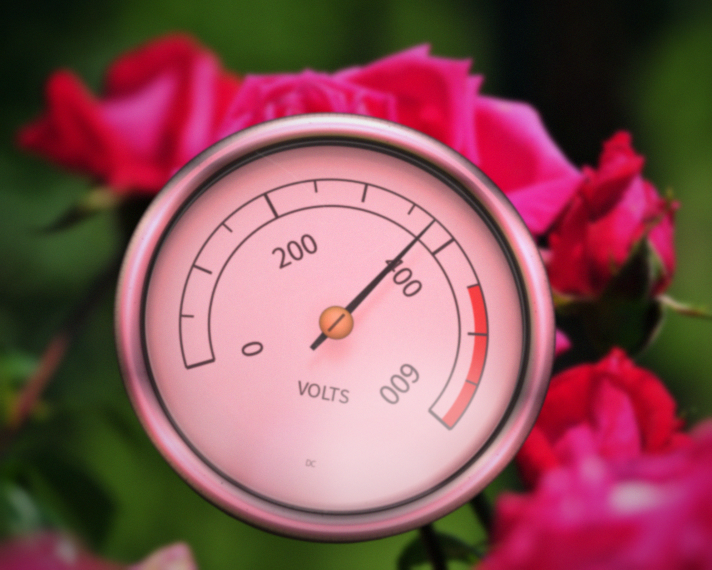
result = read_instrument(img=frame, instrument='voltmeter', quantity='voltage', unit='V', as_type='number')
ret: 375 V
